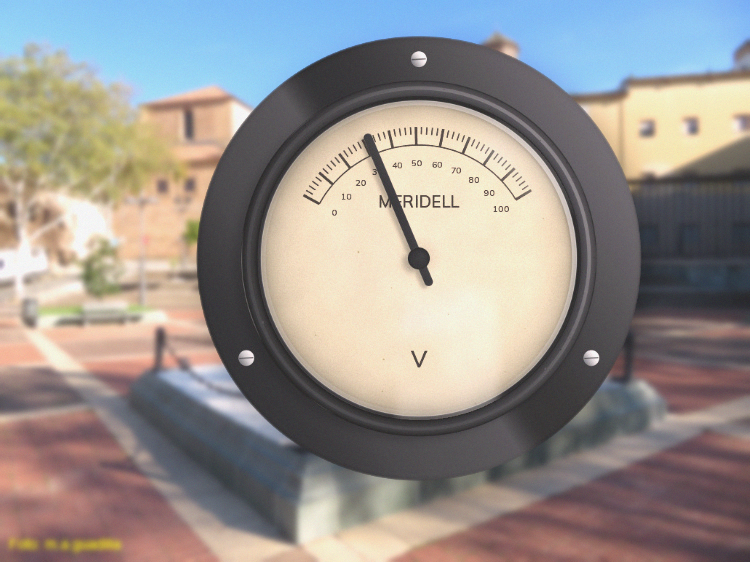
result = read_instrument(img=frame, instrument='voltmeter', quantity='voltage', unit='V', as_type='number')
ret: 32 V
